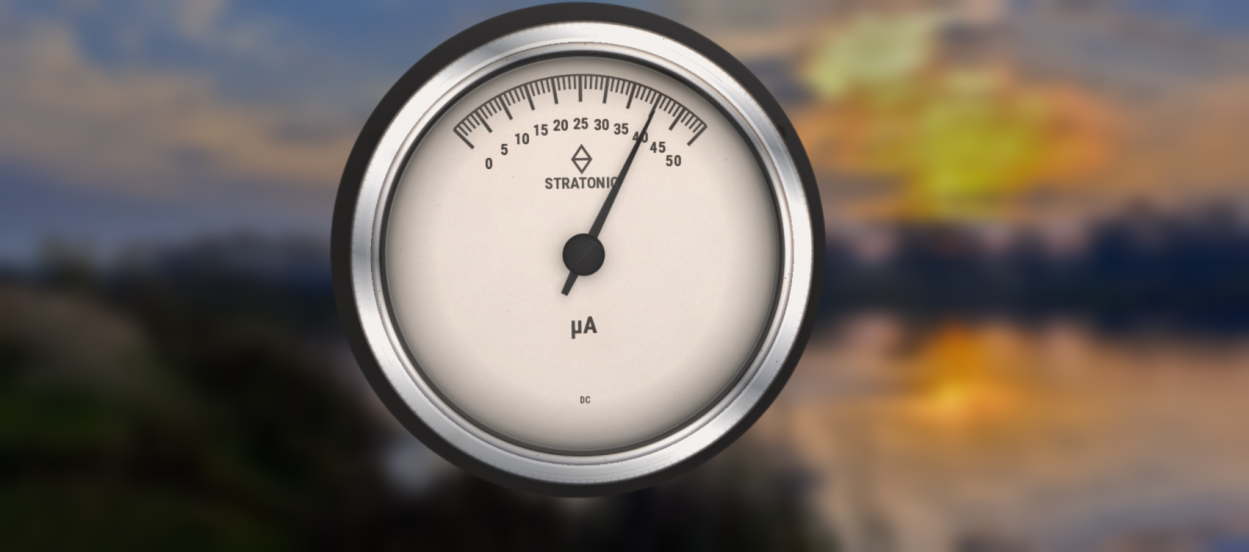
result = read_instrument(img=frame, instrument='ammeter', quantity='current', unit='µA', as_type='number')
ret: 40 µA
